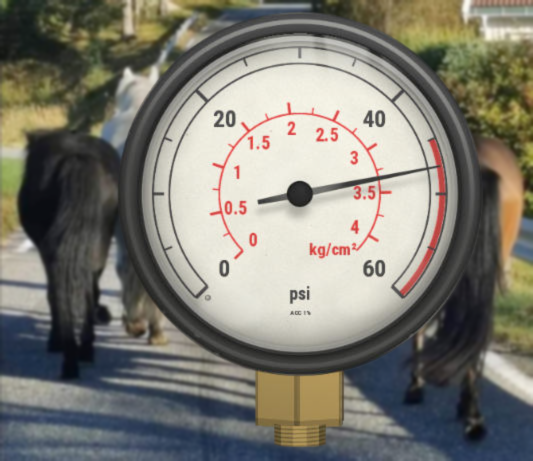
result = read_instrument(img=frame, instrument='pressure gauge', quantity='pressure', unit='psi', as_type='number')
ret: 47.5 psi
